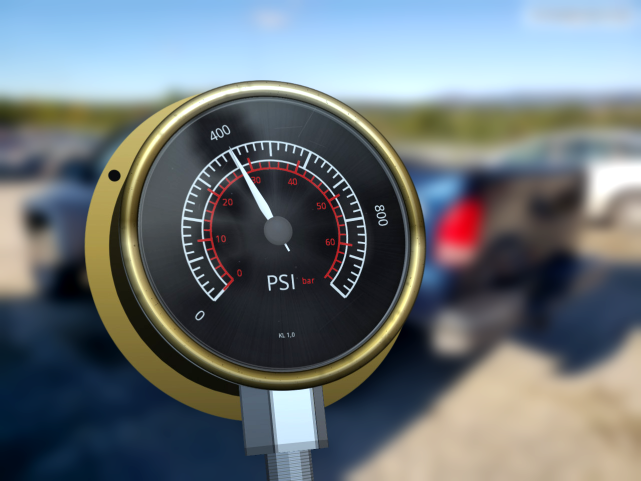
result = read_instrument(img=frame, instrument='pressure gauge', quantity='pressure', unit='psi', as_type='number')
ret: 400 psi
